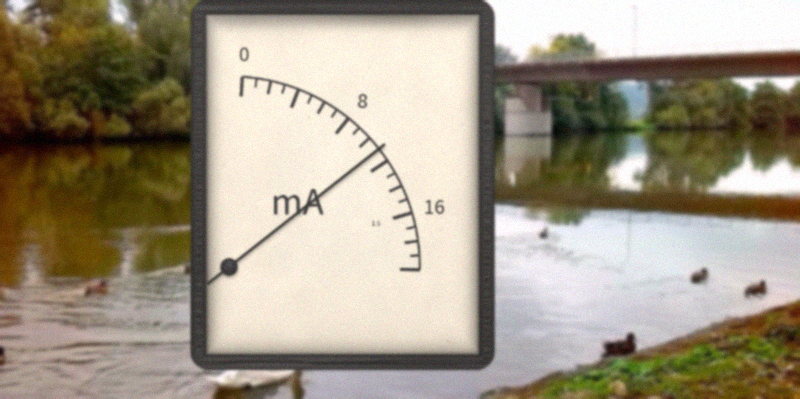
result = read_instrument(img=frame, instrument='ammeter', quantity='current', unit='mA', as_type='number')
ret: 11 mA
